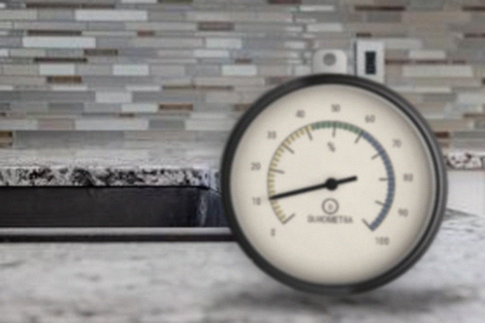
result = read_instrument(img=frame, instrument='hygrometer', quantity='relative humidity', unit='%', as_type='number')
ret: 10 %
